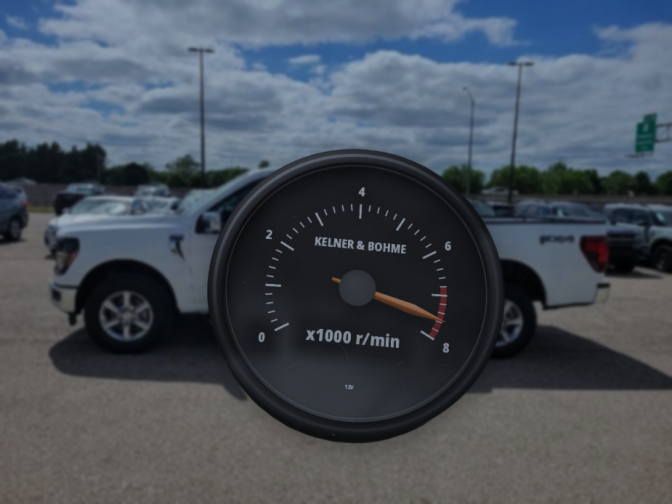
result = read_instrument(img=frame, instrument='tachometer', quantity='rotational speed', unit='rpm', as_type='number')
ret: 7600 rpm
